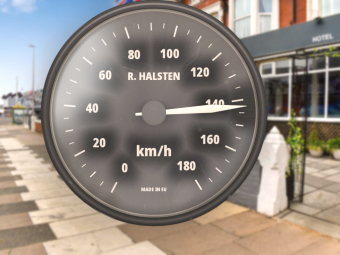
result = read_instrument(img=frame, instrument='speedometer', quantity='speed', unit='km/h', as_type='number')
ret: 142.5 km/h
